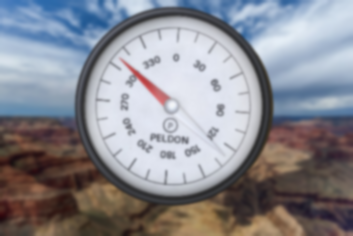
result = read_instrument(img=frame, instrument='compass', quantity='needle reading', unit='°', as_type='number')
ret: 307.5 °
